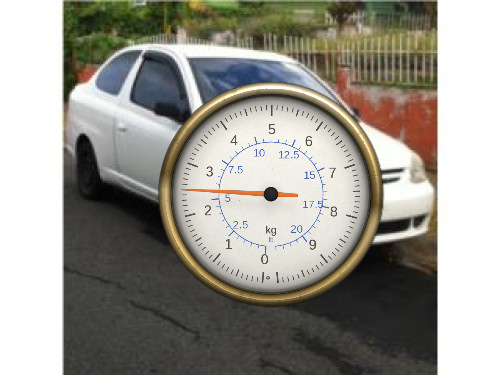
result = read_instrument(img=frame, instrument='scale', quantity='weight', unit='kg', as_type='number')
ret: 2.5 kg
